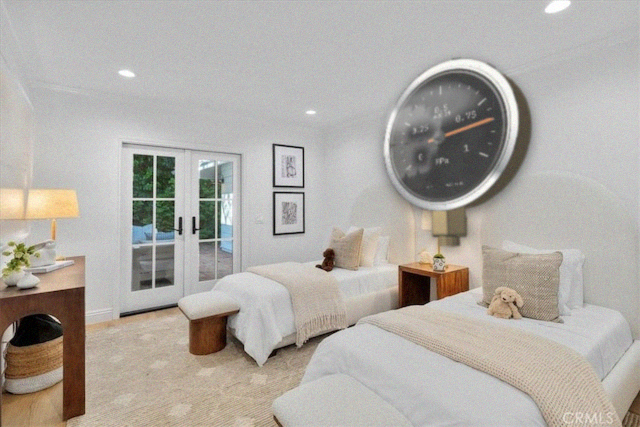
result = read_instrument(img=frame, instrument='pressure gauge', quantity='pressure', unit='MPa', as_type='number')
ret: 0.85 MPa
